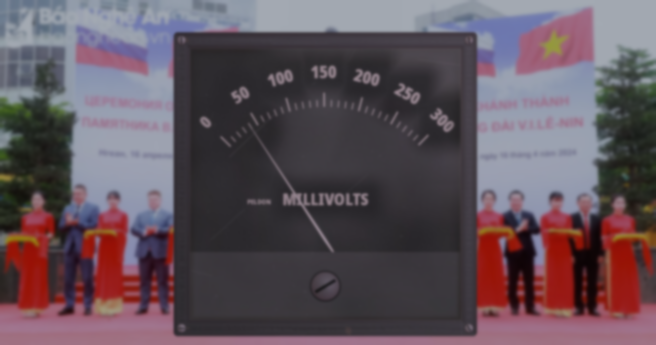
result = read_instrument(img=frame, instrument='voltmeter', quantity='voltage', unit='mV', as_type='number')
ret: 40 mV
